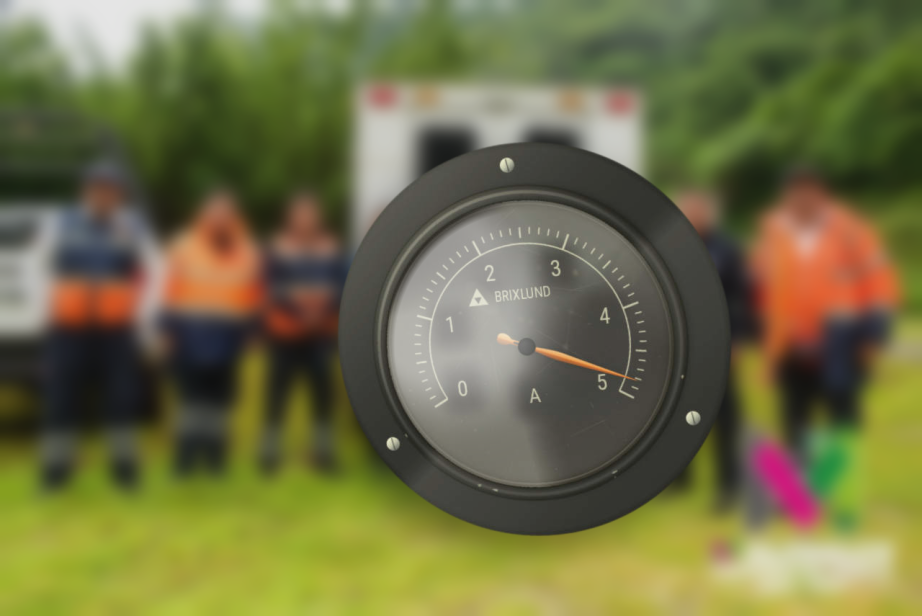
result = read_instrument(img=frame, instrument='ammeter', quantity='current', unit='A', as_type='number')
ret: 4.8 A
